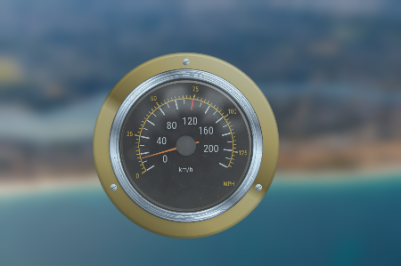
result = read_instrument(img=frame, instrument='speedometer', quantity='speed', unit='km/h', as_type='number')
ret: 15 km/h
